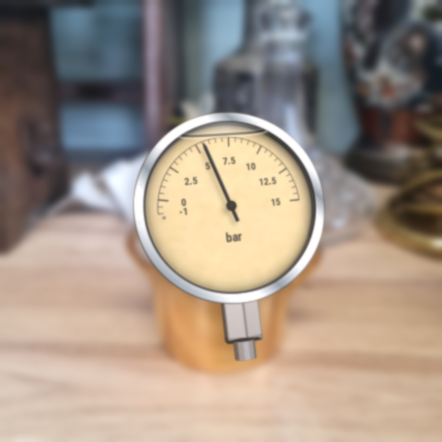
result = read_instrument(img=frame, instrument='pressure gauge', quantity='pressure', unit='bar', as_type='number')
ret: 5.5 bar
